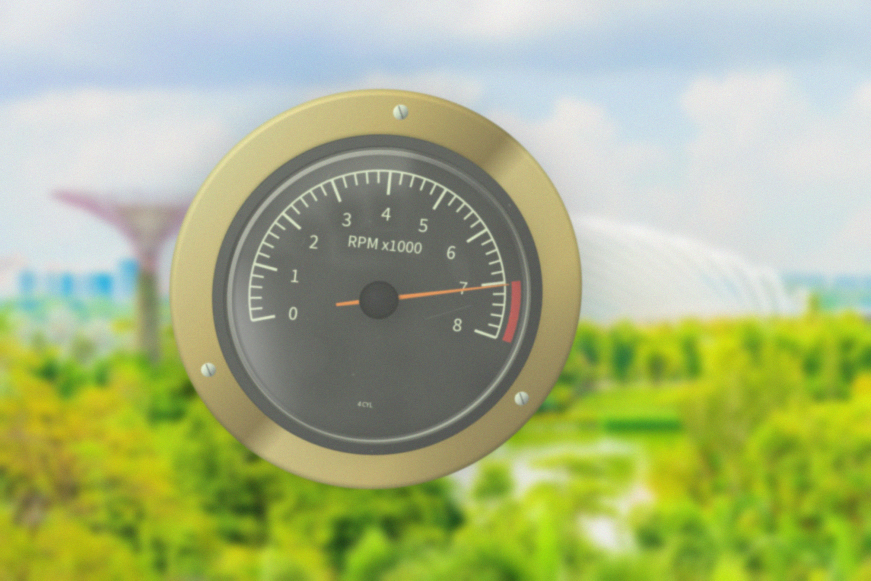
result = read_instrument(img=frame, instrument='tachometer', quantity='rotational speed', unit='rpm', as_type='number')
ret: 7000 rpm
